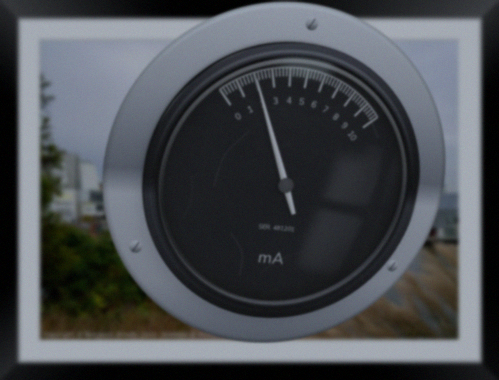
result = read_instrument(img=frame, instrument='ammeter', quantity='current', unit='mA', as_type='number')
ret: 2 mA
